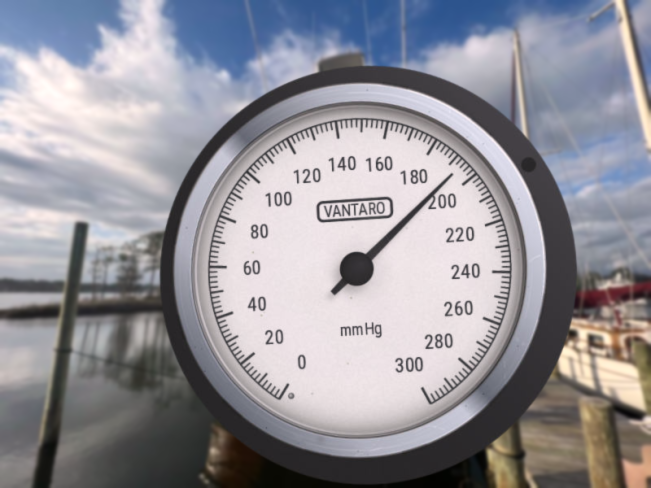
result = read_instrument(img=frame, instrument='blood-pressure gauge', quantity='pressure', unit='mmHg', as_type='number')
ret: 194 mmHg
